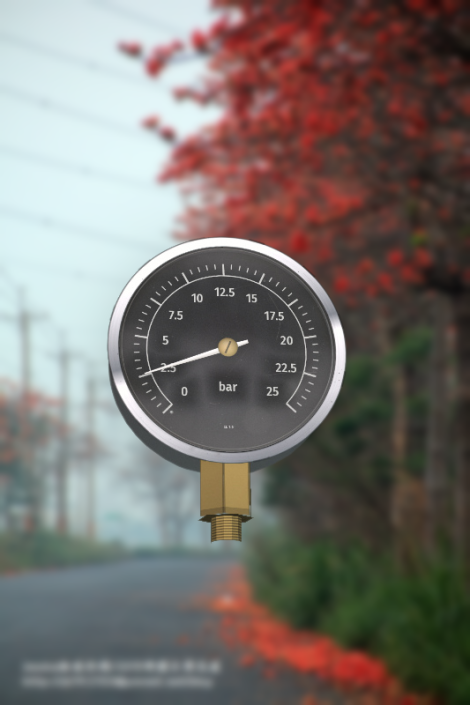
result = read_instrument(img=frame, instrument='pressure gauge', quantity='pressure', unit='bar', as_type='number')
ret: 2.5 bar
